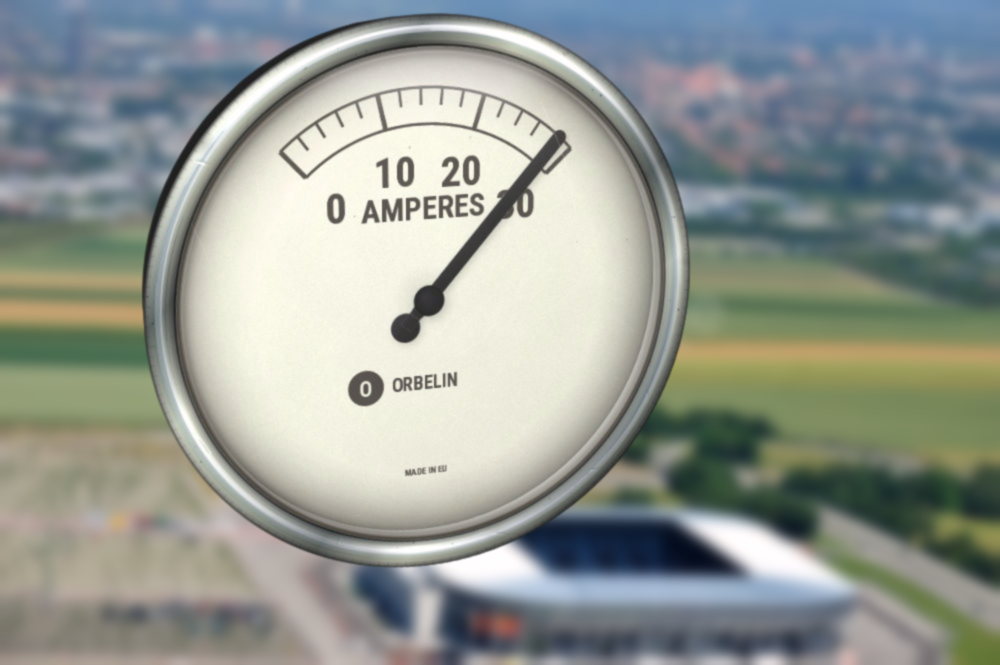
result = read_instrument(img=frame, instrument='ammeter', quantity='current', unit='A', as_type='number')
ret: 28 A
